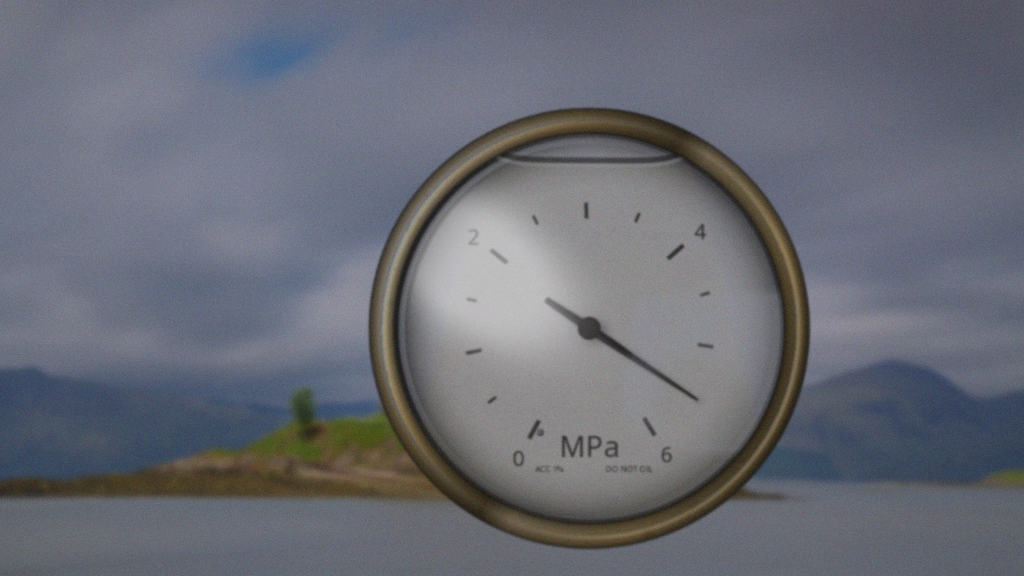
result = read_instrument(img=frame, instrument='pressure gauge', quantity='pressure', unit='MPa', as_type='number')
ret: 5.5 MPa
